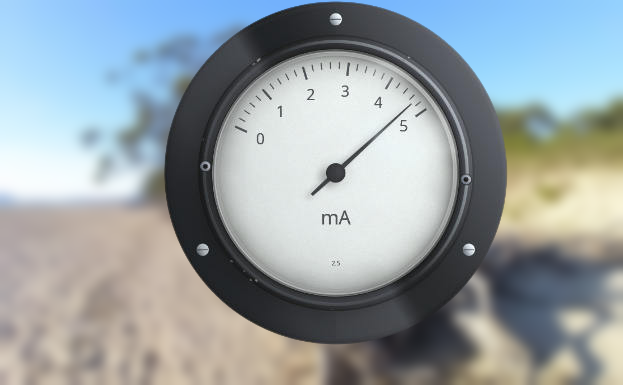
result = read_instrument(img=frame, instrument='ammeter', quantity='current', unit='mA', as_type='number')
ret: 4.7 mA
